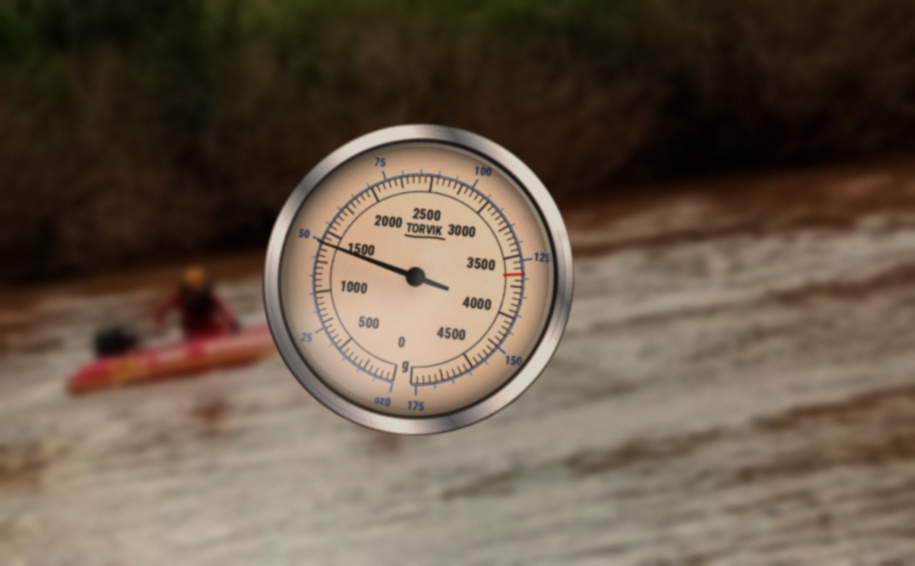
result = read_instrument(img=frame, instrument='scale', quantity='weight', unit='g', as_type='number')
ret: 1400 g
